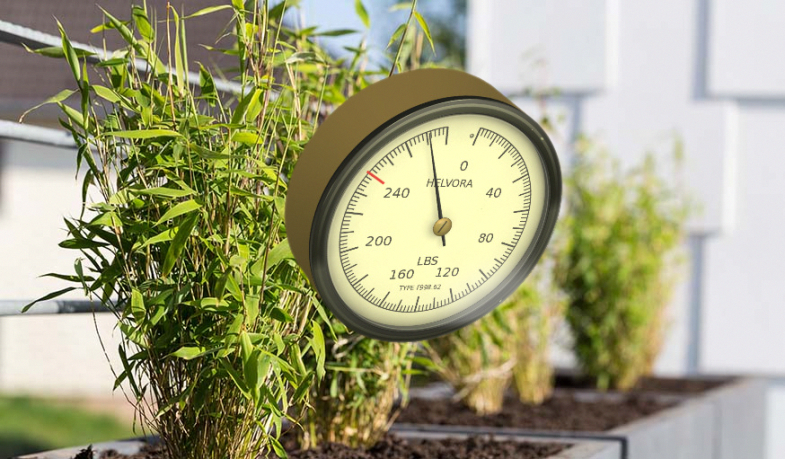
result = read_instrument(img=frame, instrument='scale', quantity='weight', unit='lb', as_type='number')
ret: 270 lb
